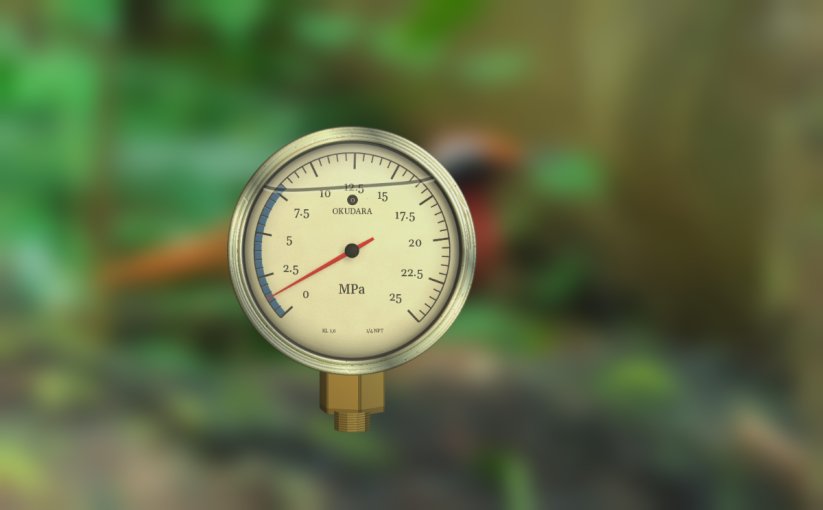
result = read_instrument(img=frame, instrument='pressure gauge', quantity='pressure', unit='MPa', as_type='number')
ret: 1.25 MPa
